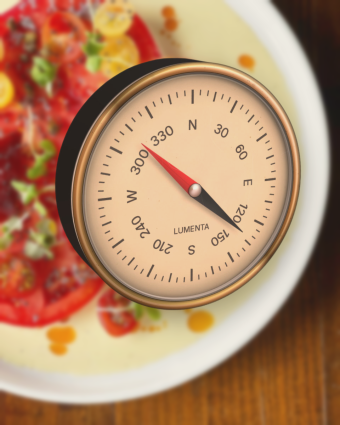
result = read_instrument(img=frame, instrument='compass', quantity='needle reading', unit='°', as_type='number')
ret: 312.5 °
